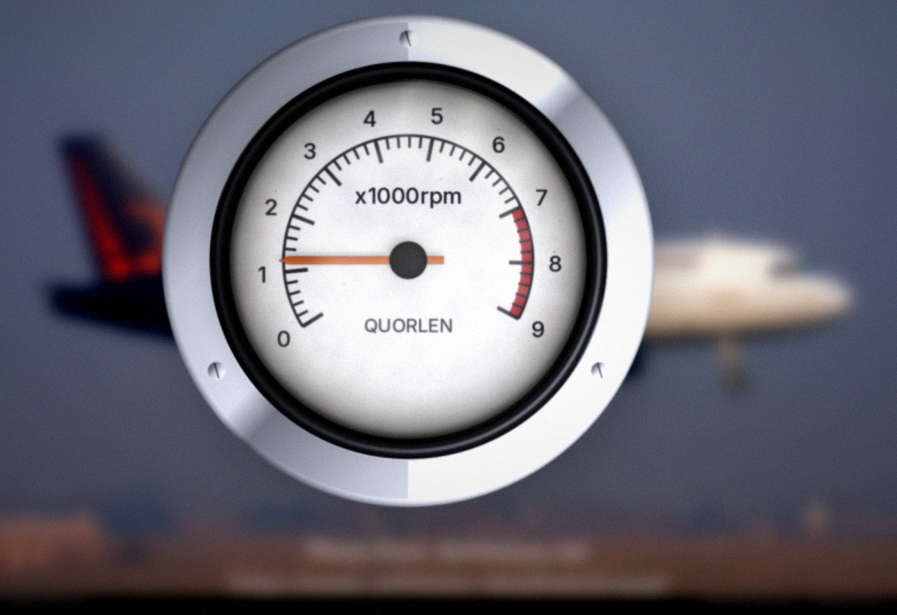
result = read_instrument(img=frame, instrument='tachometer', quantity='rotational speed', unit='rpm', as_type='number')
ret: 1200 rpm
